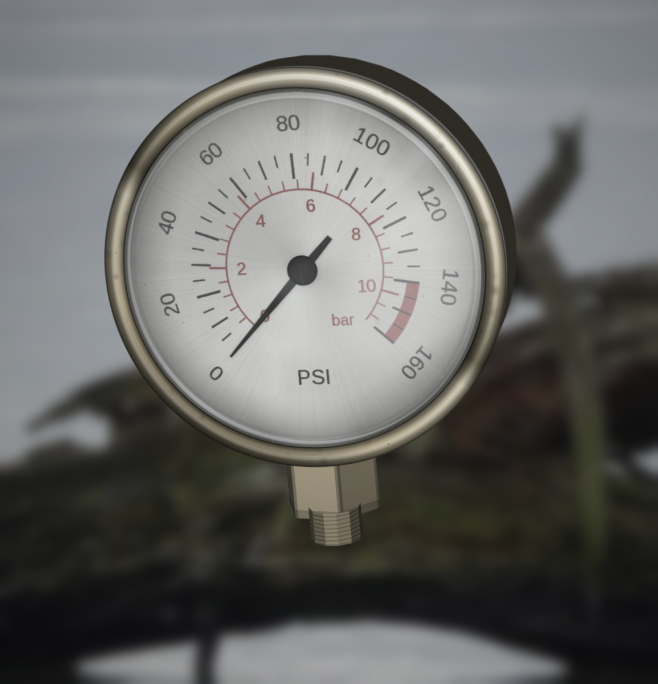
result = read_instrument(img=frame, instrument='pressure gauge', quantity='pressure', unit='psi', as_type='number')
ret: 0 psi
